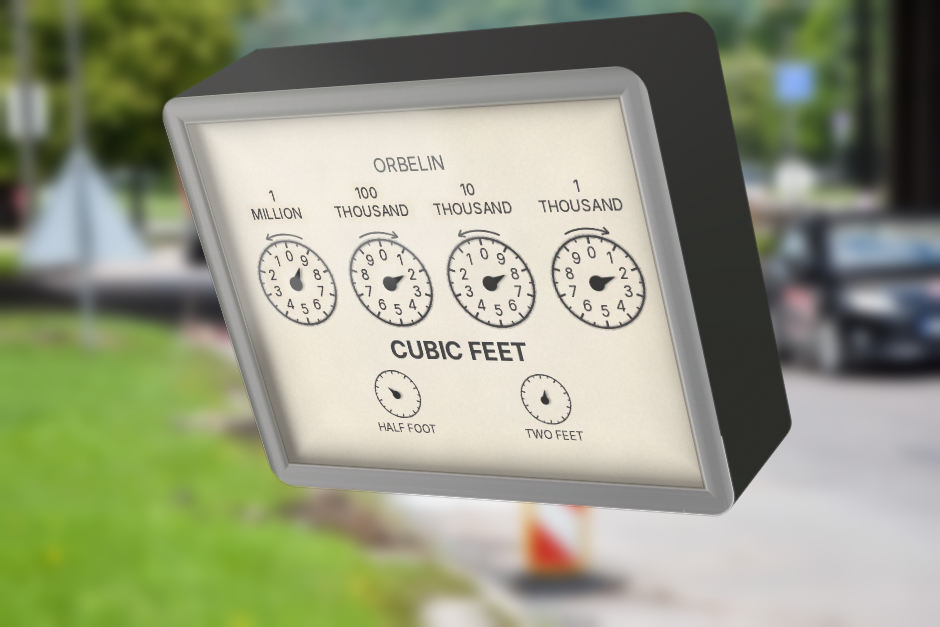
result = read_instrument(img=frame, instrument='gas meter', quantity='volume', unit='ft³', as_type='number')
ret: 918200 ft³
